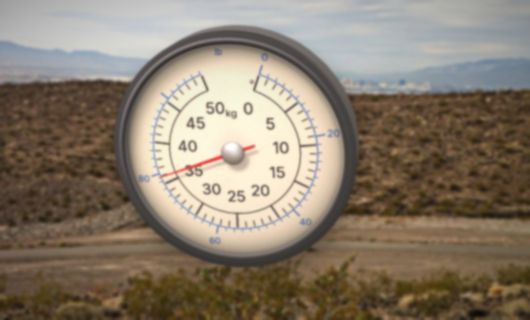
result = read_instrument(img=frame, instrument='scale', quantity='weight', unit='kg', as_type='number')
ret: 36 kg
